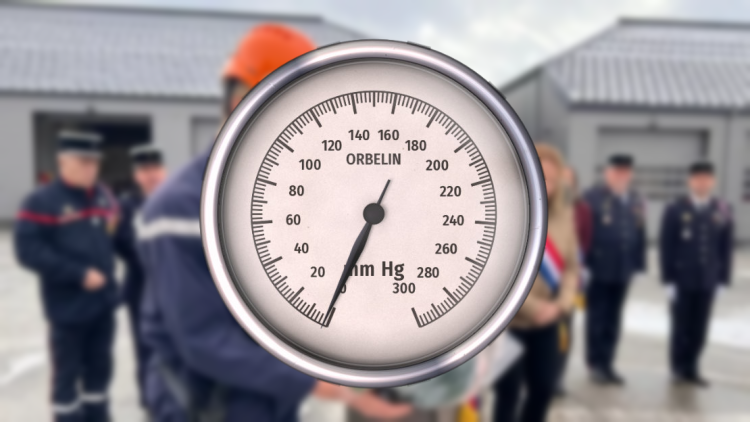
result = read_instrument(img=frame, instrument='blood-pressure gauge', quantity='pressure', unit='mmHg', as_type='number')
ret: 2 mmHg
